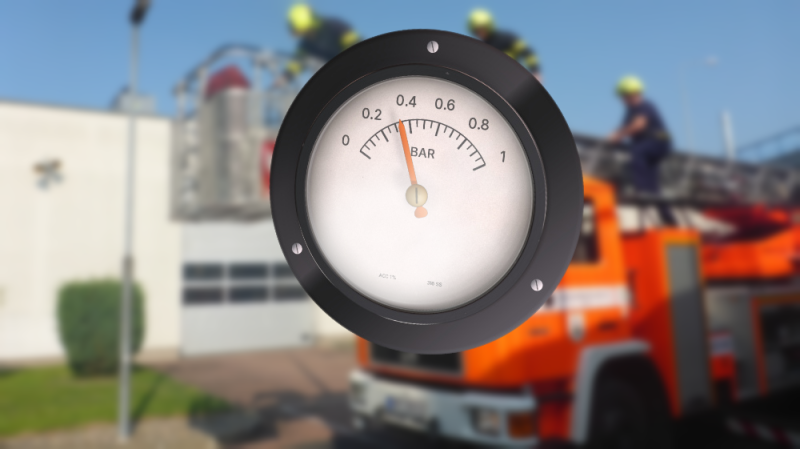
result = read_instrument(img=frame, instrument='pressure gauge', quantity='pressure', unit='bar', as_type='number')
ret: 0.35 bar
